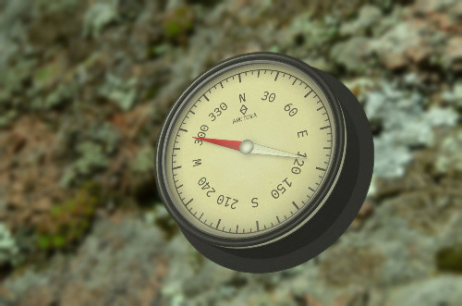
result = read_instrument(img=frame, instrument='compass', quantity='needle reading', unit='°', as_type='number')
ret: 295 °
